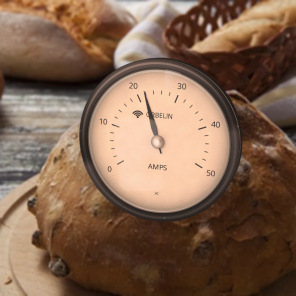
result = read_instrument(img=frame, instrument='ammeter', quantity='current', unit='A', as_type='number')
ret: 22 A
